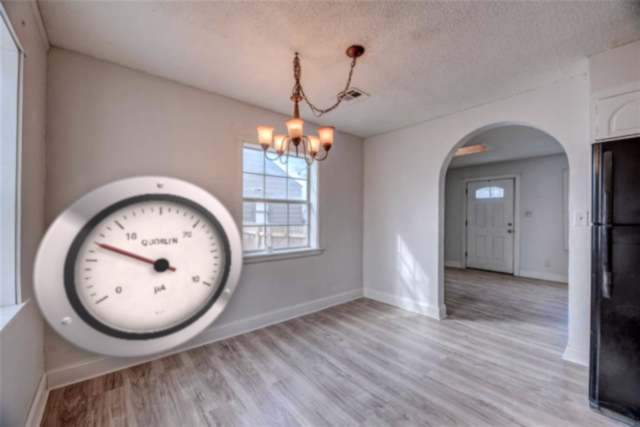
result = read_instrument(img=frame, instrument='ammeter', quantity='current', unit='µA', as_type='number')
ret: 7 µA
